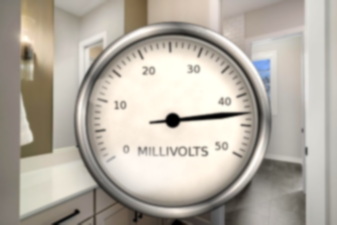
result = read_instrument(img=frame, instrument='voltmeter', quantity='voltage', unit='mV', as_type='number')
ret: 43 mV
